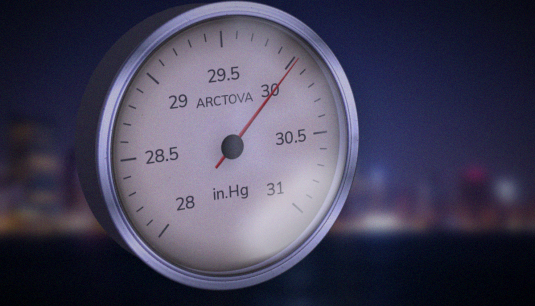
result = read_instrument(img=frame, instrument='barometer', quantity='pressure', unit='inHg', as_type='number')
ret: 30 inHg
